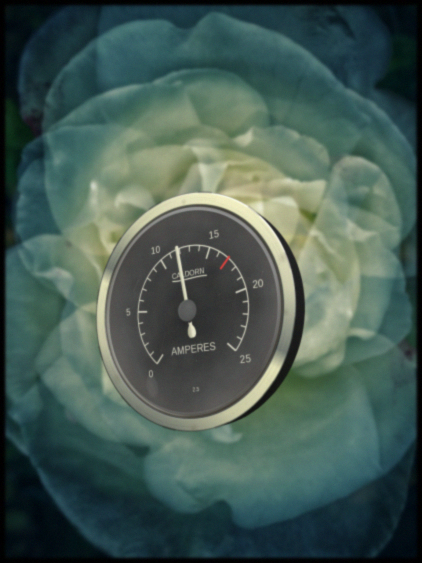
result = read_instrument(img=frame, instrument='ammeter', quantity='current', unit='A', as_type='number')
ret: 12 A
